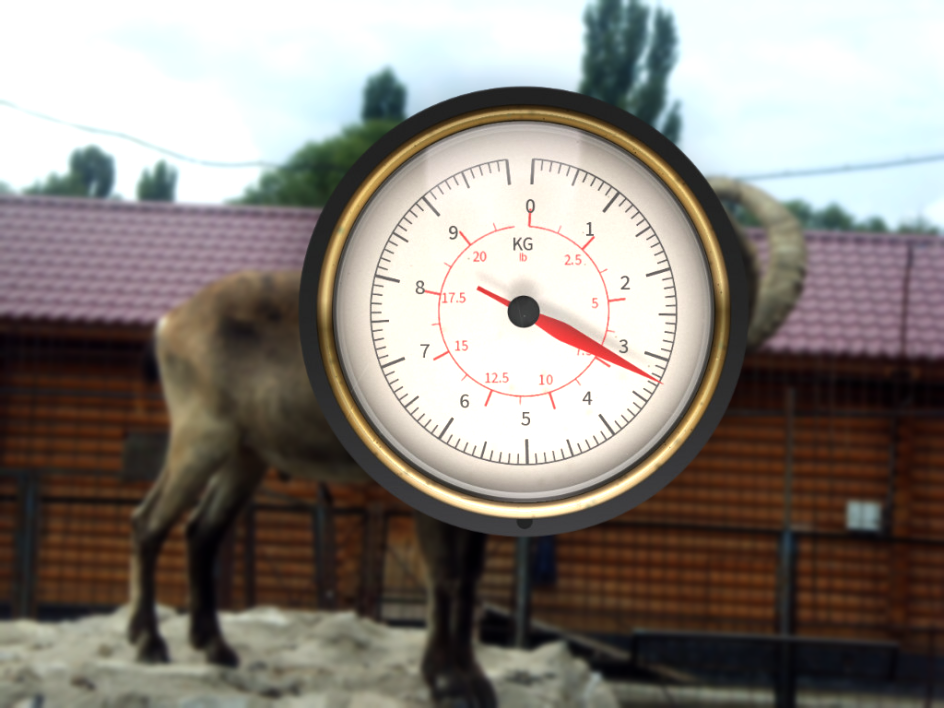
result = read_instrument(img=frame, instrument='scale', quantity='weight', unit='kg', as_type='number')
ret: 3.25 kg
